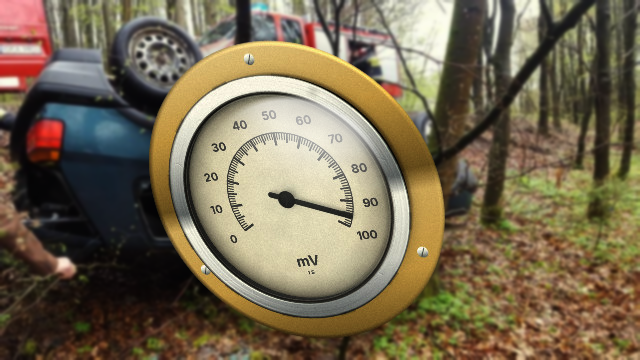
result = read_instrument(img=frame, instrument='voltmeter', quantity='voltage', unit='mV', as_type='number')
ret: 95 mV
